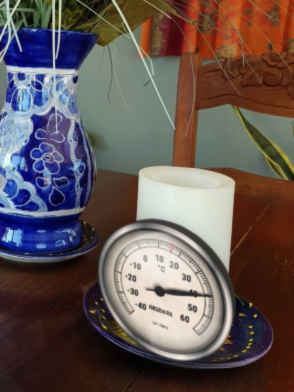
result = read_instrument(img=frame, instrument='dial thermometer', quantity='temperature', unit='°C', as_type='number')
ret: 40 °C
